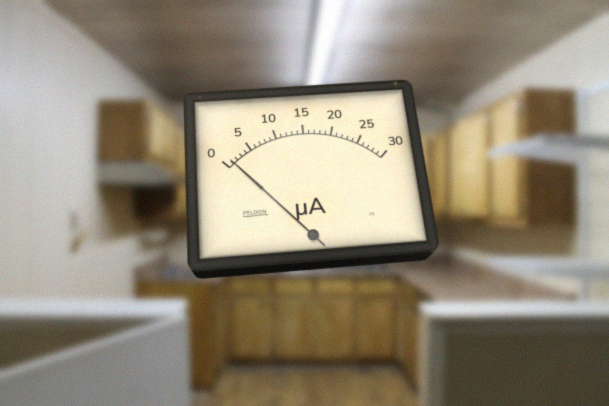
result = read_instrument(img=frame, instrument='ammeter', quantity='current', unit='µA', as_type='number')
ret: 1 µA
